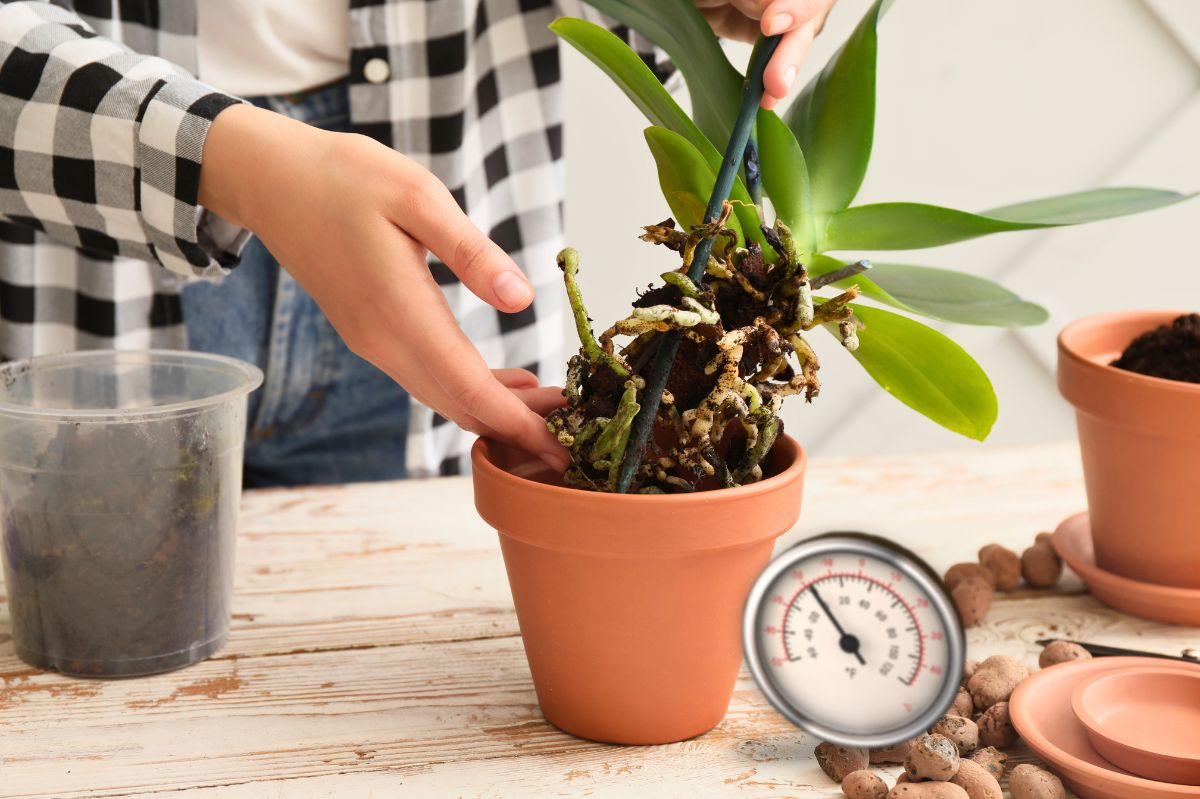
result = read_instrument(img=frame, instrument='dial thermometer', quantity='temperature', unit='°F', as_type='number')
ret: 0 °F
